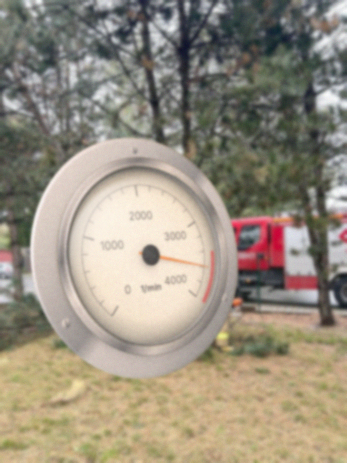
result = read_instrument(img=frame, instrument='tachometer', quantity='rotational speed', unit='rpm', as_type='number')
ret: 3600 rpm
